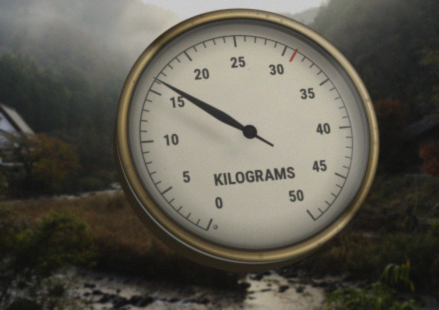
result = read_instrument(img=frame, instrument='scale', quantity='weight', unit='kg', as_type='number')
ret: 16 kg
